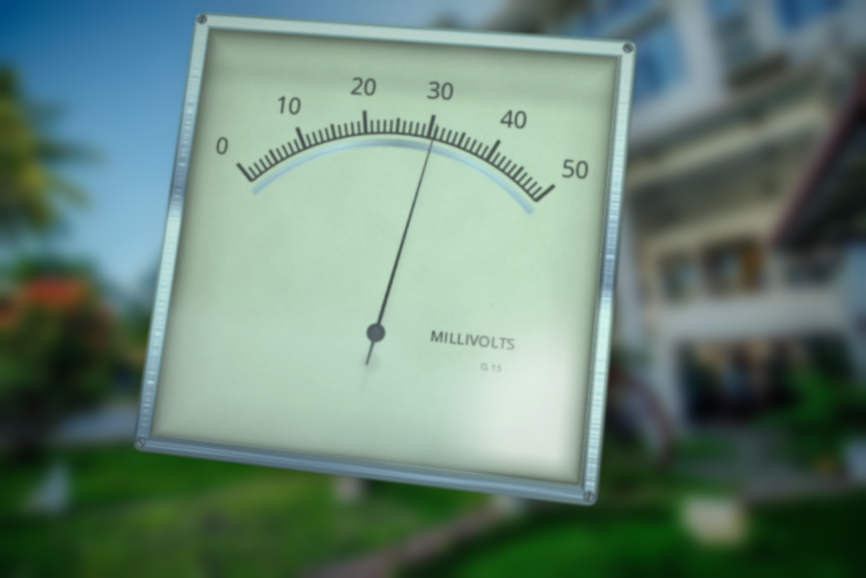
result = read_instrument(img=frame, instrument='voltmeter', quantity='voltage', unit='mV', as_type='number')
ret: 31 mV
